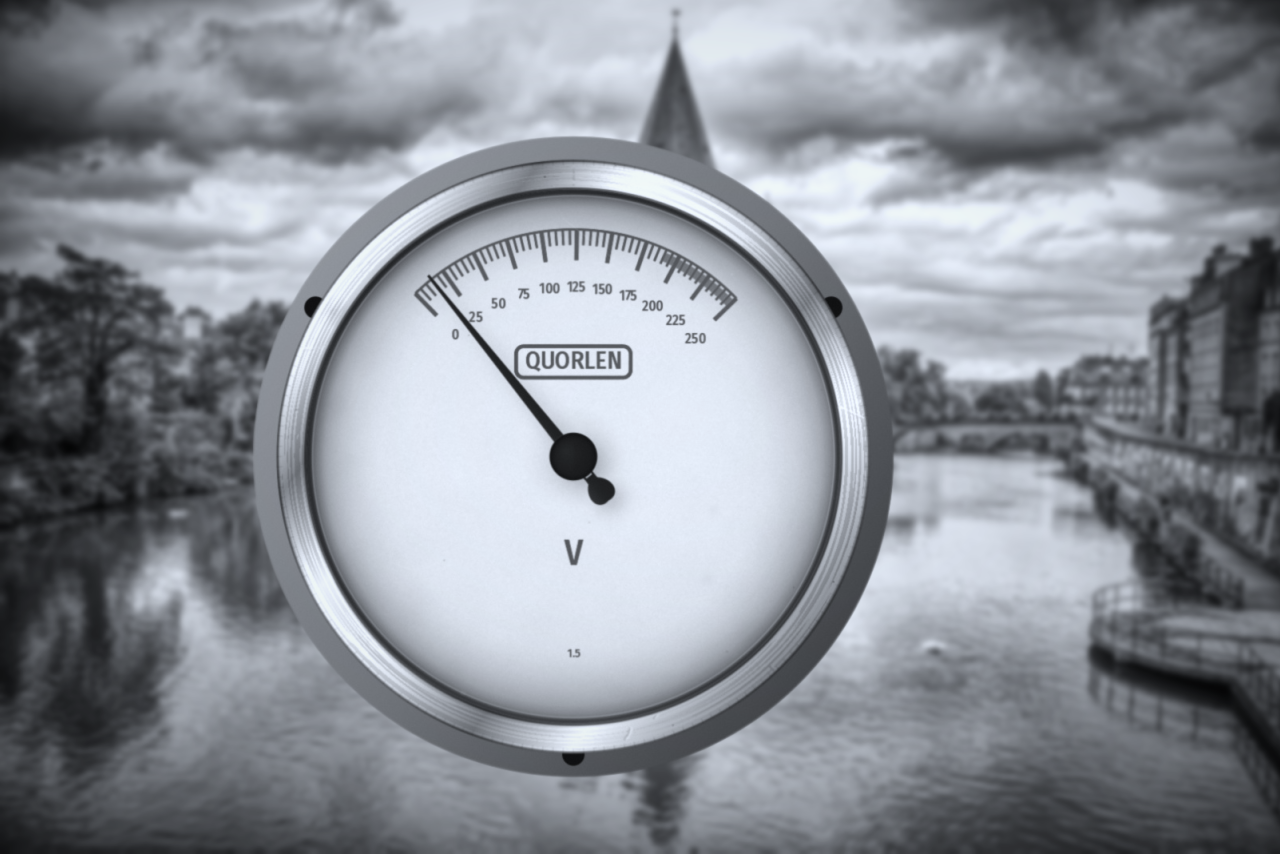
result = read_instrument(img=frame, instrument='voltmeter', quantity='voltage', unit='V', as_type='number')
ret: 15 V
